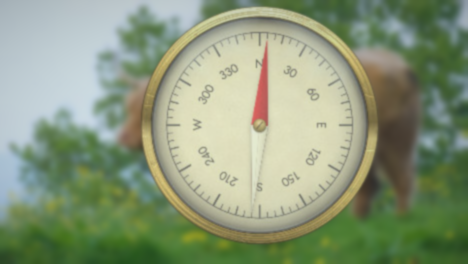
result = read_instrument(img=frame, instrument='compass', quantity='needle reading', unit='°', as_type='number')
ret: 5 °
